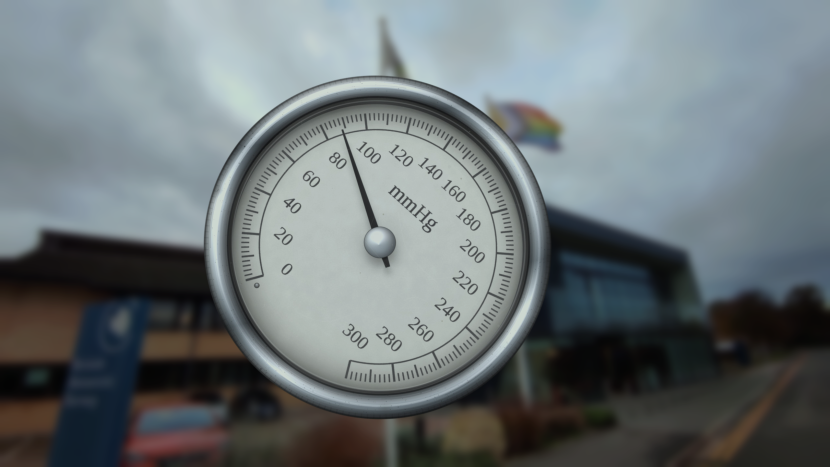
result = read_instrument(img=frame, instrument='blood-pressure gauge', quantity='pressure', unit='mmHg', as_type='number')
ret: 88 mmHg
